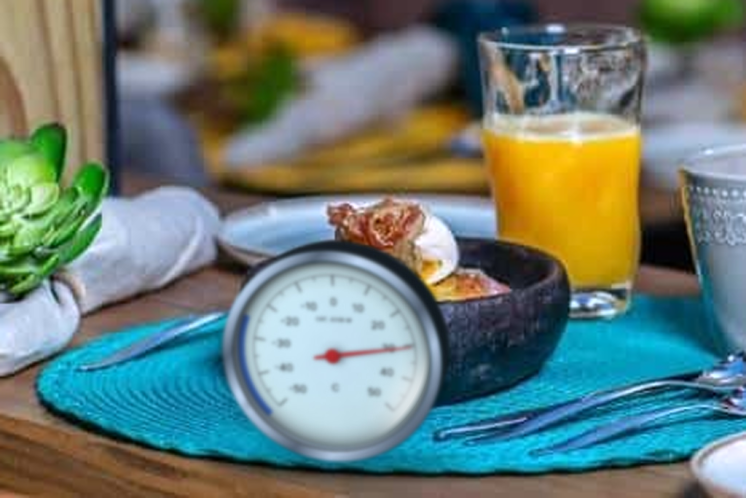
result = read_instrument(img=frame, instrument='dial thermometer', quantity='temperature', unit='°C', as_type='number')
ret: 30 °C
